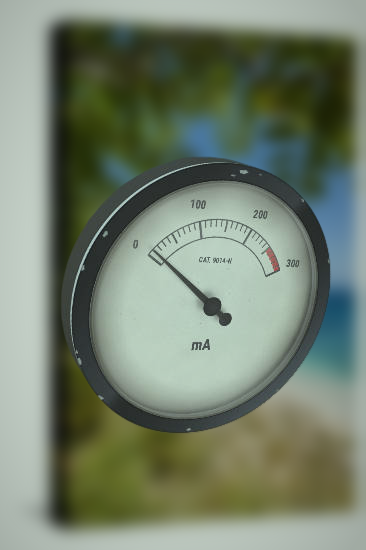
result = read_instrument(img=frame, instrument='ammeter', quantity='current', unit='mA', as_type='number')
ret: 10 mA
